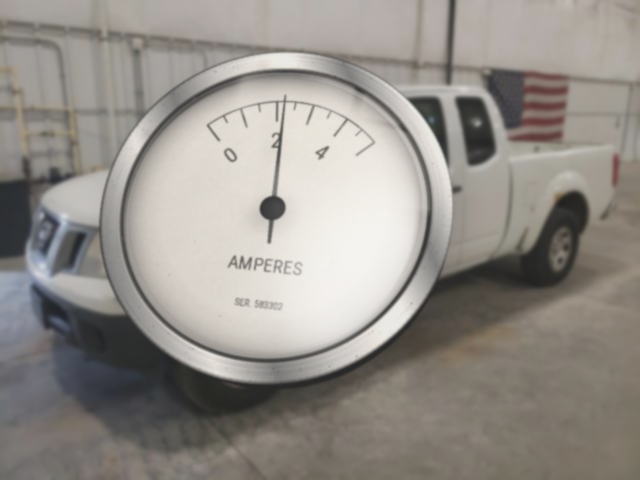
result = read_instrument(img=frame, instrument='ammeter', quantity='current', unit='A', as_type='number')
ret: 2.25 A
